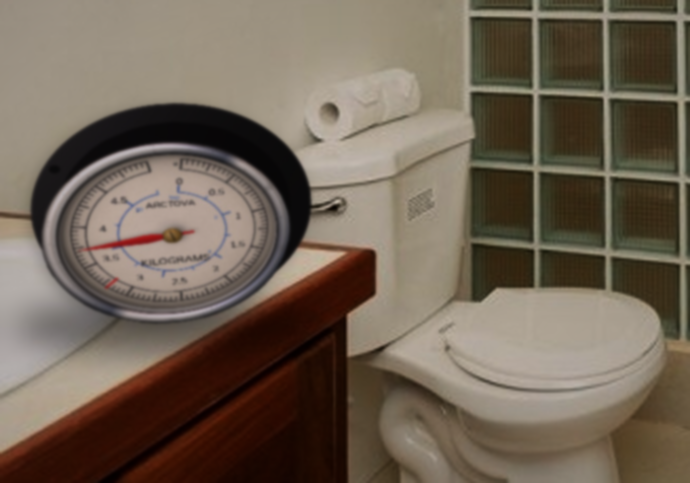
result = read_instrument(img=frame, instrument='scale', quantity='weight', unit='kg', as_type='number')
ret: 3.75 kg
